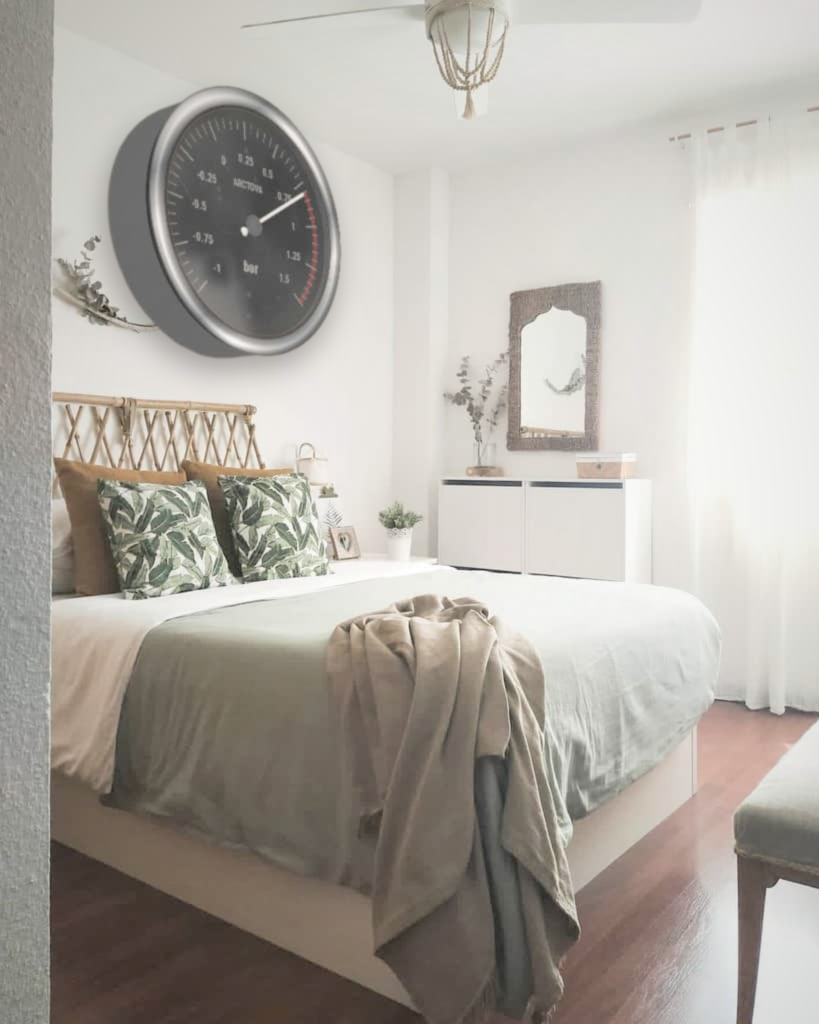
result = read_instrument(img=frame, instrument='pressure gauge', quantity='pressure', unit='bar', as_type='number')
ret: 0.8 bar
